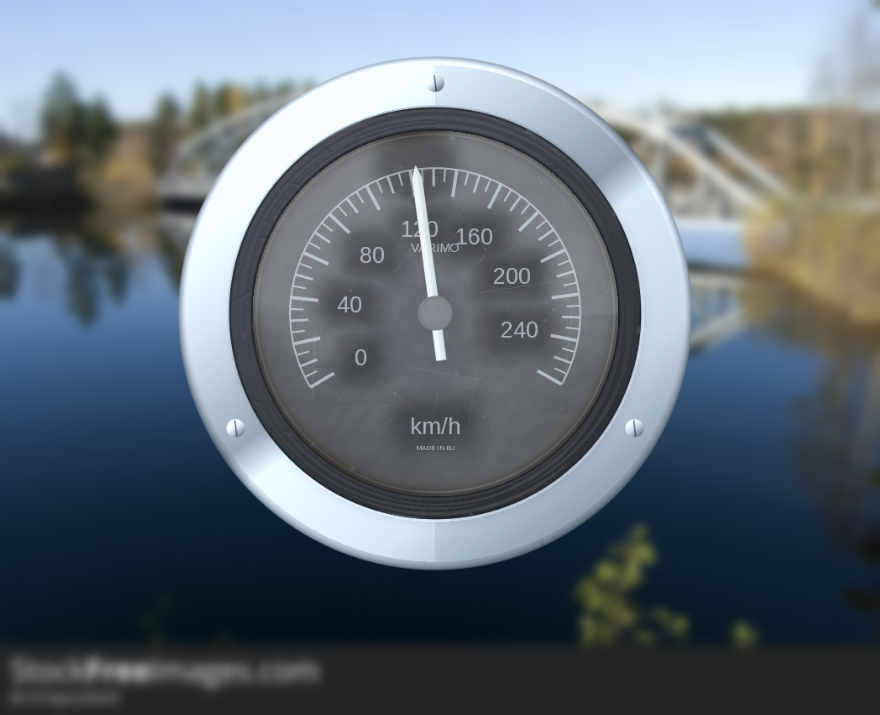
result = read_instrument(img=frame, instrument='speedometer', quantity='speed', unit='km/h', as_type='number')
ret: 122.5 km/h
